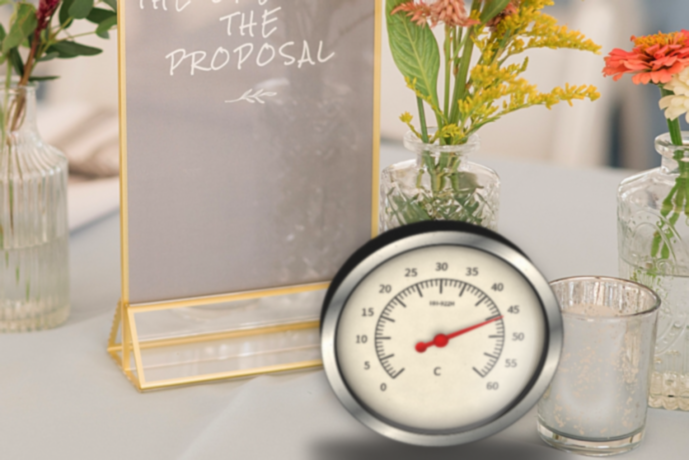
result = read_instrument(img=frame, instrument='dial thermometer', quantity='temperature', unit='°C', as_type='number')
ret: 45 °C
